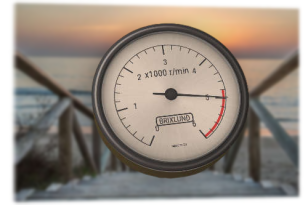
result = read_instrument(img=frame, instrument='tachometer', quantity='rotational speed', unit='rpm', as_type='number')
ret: 5000 rpm
